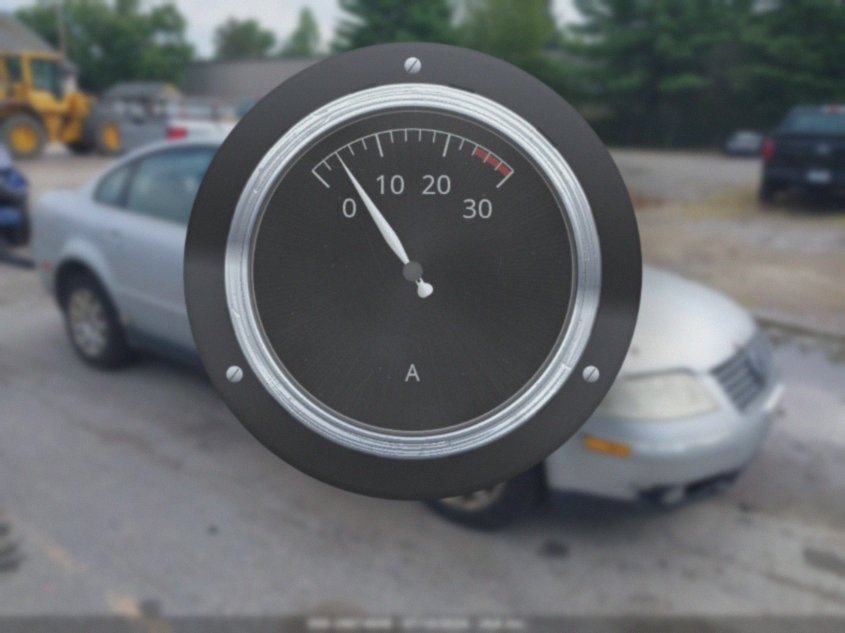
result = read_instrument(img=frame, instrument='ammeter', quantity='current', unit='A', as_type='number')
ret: 4 A
